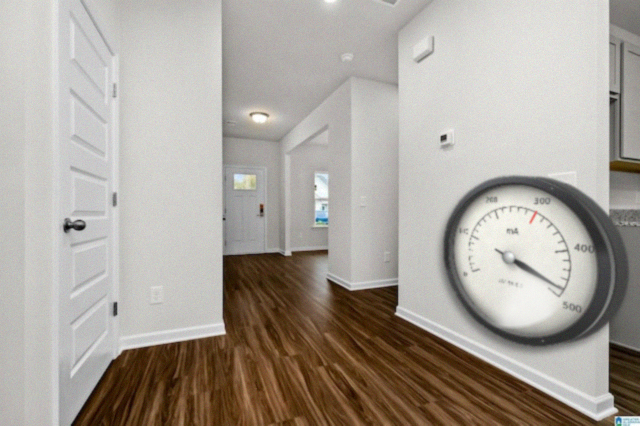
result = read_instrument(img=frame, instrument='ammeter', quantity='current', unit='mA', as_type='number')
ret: 480 mA
